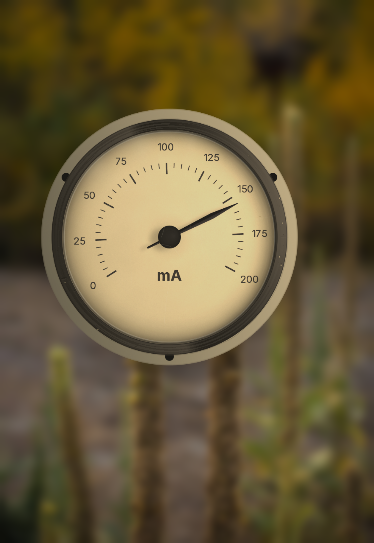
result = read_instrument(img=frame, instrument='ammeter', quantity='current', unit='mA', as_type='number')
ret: 155 mA
